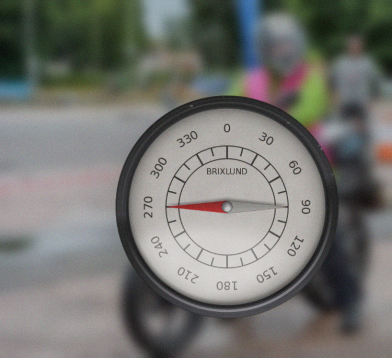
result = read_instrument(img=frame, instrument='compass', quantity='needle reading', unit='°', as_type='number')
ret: 270 °
